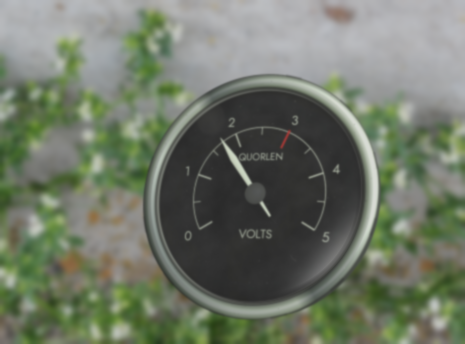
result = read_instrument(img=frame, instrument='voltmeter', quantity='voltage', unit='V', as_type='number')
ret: 1.75 V
